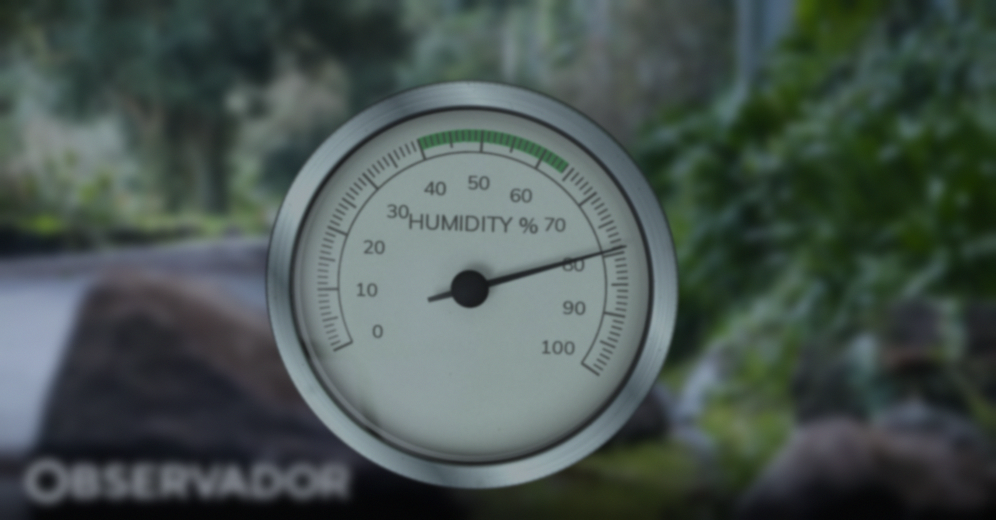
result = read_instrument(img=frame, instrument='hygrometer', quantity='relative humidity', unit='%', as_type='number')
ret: 79 %
